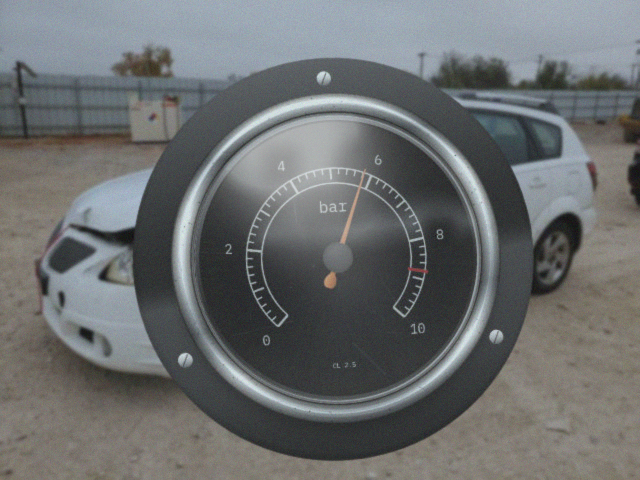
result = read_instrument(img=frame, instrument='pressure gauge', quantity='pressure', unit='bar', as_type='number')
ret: 5.8 bar
